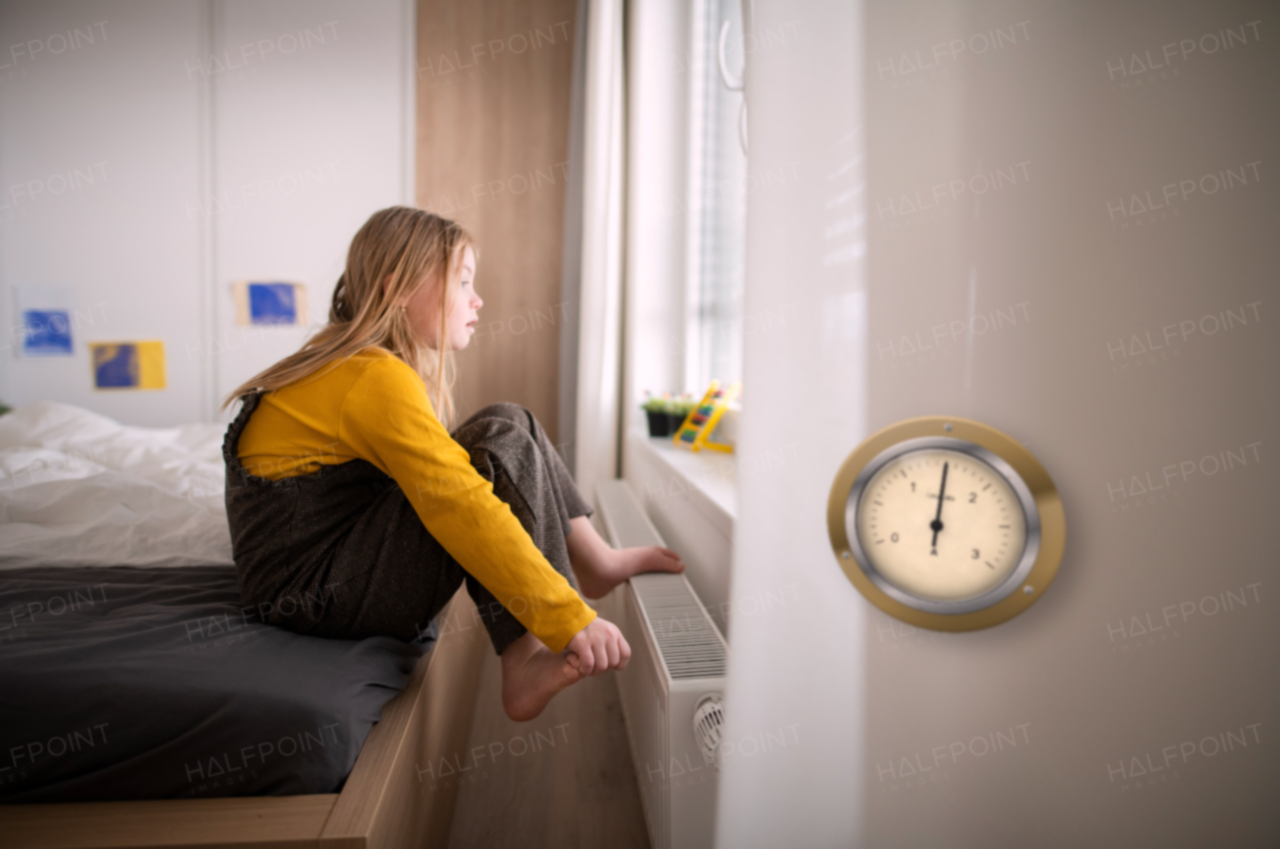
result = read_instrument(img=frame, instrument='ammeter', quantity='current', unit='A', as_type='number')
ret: 1.5 A
